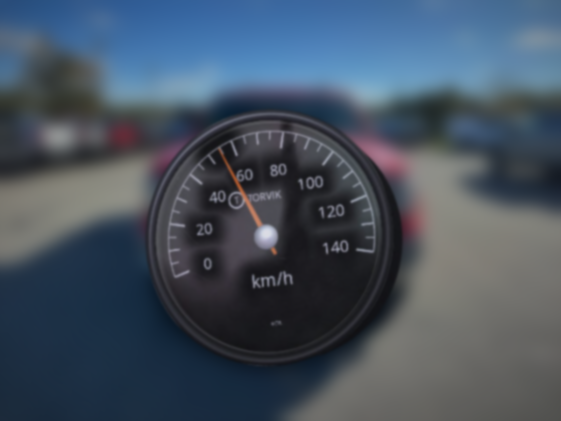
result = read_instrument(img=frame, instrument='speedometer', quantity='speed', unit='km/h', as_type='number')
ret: 55 km/h
